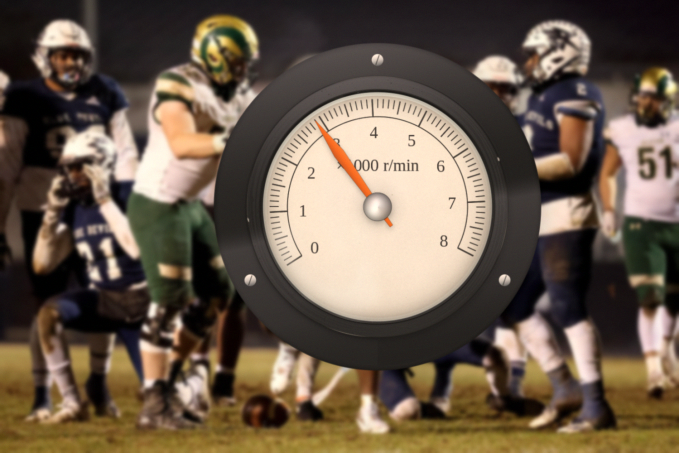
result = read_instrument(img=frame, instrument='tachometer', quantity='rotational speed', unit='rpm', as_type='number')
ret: 2900 rpm
